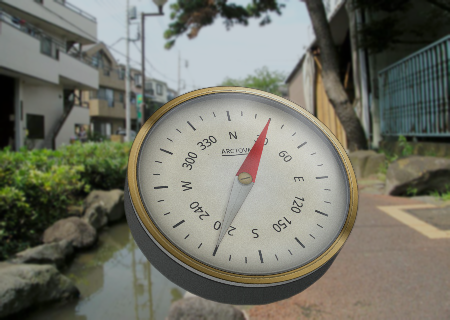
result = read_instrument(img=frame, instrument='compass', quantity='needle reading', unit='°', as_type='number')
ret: 30 °
